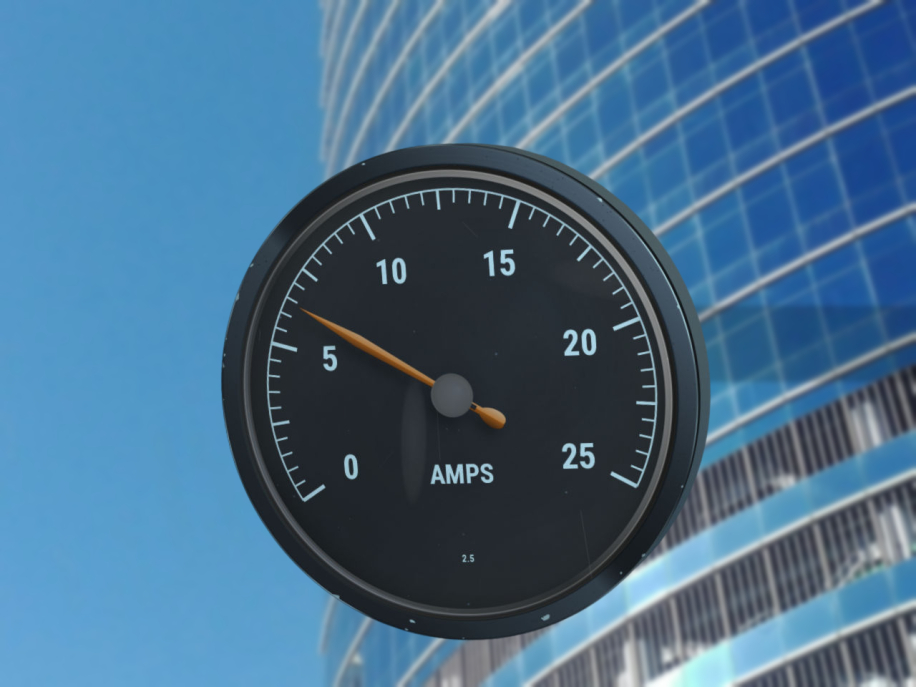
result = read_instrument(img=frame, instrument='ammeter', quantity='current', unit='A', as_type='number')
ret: 6.5 A
